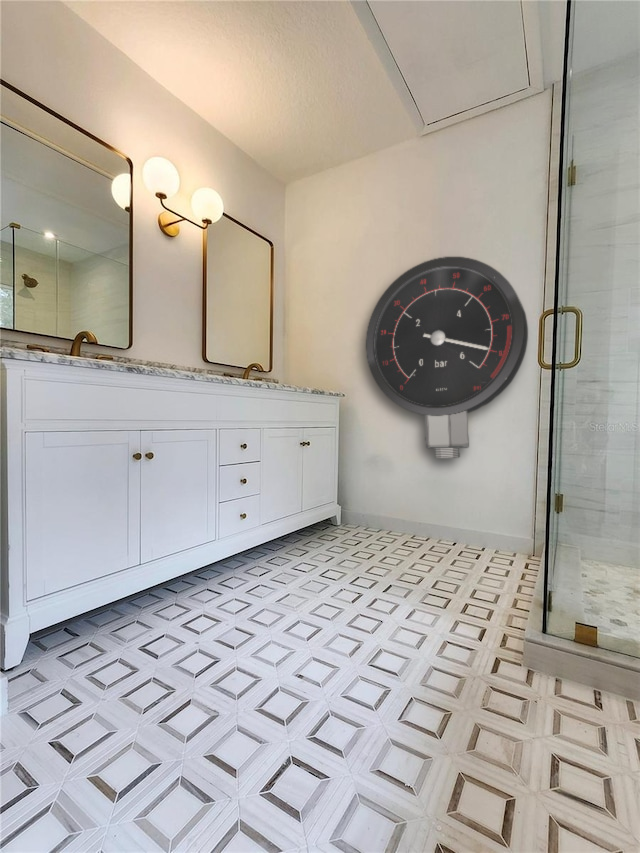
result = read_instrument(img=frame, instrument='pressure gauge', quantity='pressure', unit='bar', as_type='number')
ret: 5.5 bar
